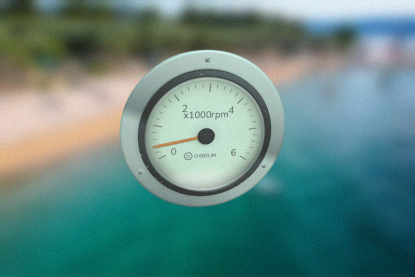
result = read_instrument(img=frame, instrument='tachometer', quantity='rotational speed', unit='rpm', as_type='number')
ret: 400 rpm
